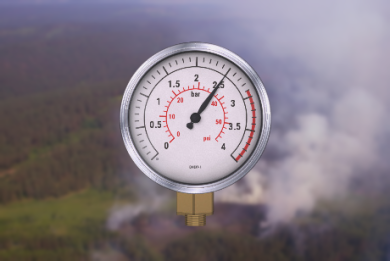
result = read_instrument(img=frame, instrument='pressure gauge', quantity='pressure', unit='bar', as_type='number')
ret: 2.5 bar
